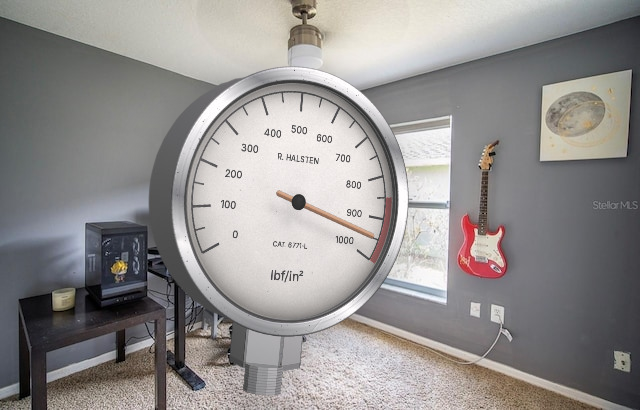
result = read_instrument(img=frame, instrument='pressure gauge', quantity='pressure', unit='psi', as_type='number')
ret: 950 psi
